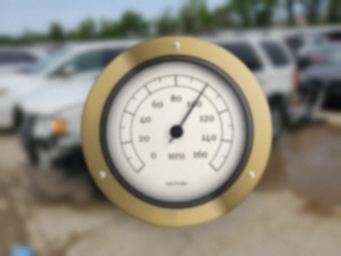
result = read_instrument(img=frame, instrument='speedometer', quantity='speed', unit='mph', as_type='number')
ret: 100 mph
